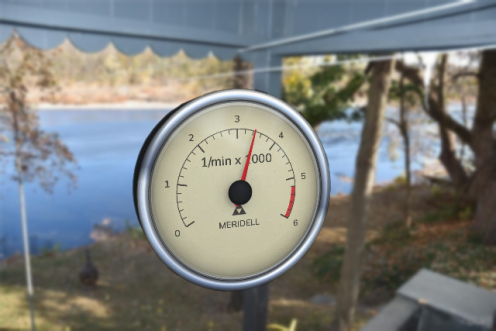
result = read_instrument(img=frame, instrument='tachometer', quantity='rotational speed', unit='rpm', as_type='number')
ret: 3400 rpm
